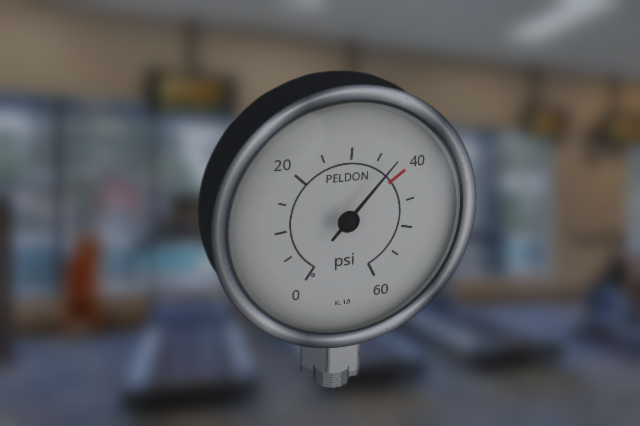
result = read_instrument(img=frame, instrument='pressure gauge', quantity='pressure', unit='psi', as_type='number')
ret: 37.5 psi
